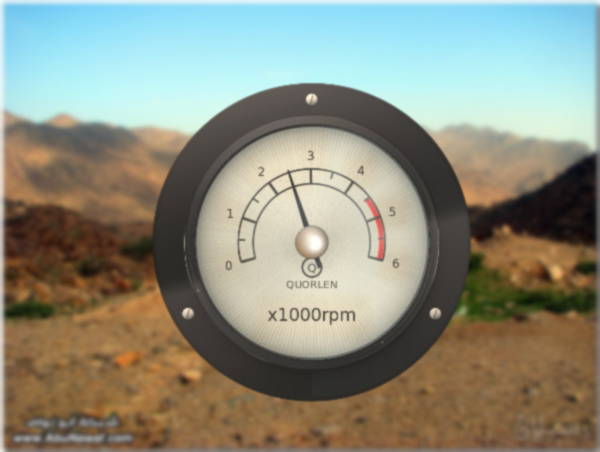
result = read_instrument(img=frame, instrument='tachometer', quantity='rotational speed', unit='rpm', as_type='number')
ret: 2500 rpm
